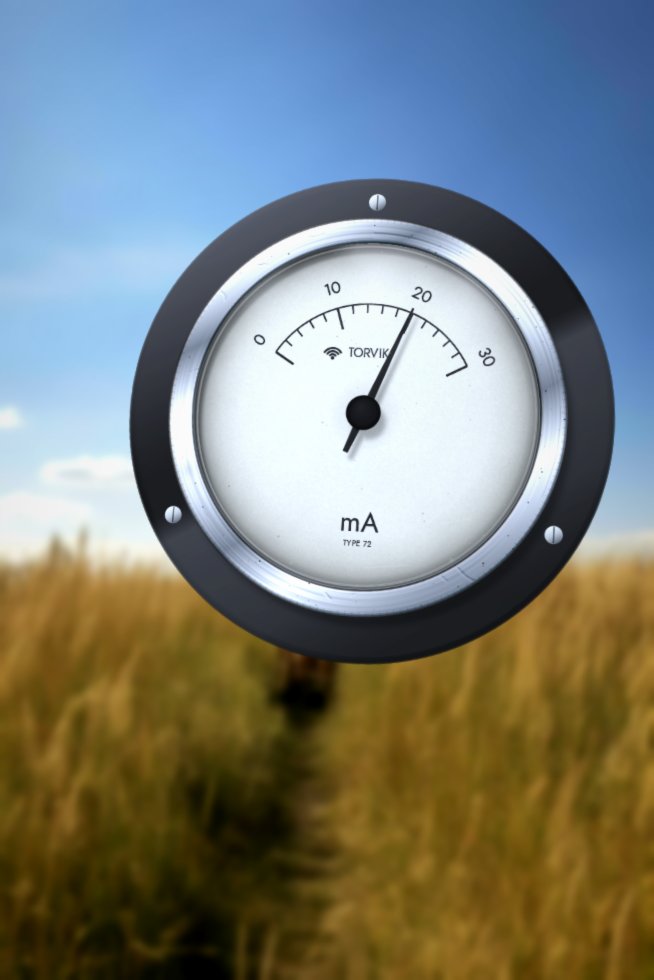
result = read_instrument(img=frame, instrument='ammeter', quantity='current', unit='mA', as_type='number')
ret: 20 mA
